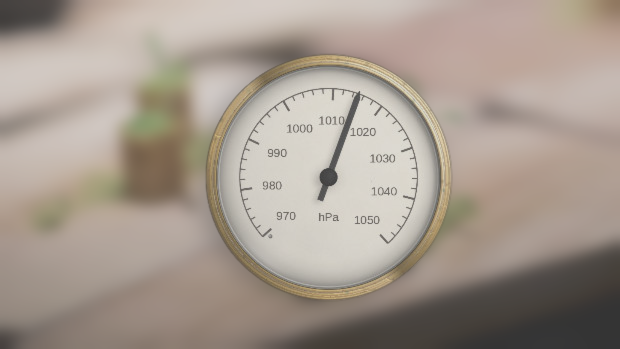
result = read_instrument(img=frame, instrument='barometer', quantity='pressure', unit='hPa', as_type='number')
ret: 1015 hPa
